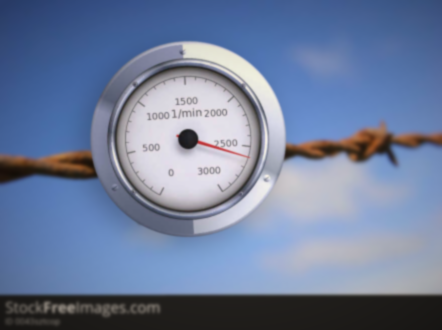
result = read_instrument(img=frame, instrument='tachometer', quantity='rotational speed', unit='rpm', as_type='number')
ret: 2600 rpm
